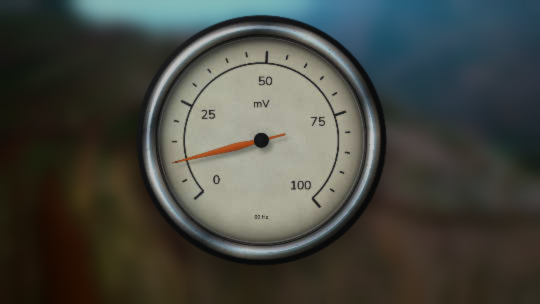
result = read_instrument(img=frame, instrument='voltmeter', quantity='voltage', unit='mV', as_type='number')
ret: 10 mV
